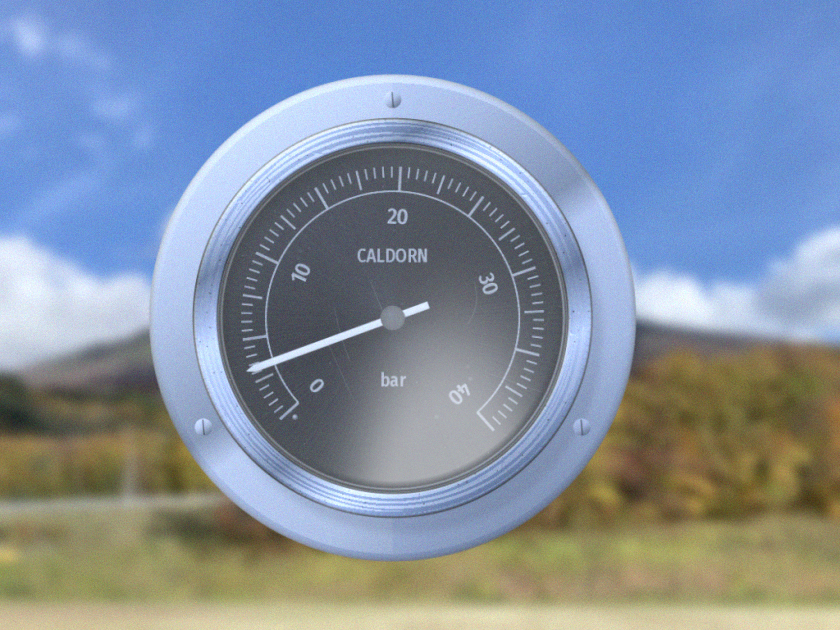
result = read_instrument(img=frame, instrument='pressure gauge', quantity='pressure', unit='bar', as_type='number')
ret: 3.25 bar
